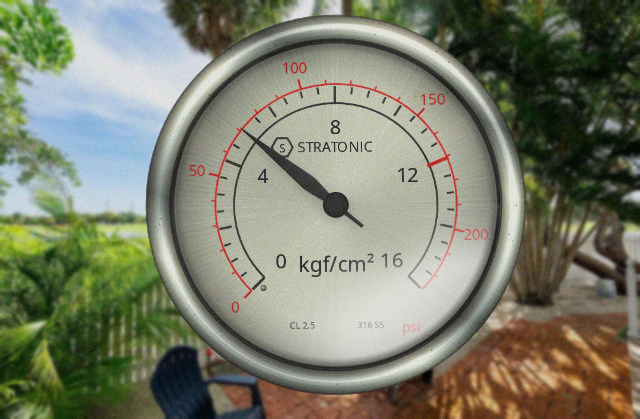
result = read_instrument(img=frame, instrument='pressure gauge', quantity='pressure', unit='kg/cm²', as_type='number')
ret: 5 kg/cm²
